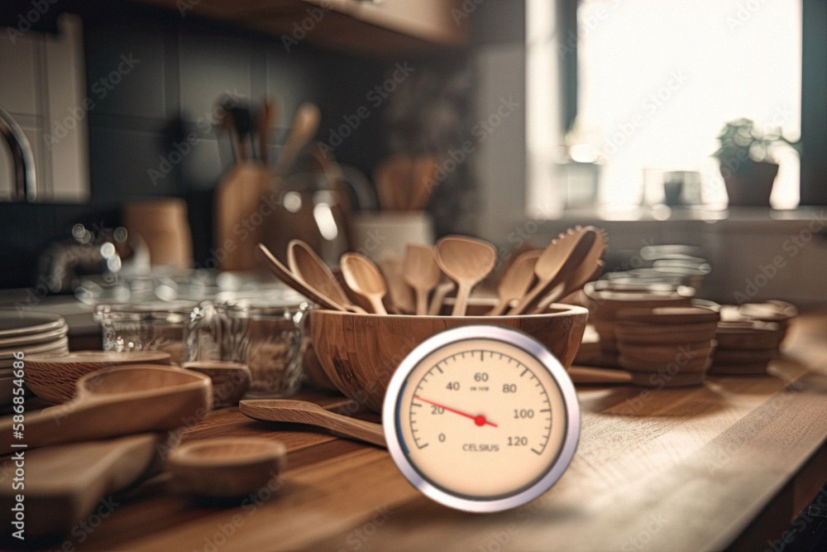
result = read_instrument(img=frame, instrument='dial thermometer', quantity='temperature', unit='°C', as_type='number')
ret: 24 °C
